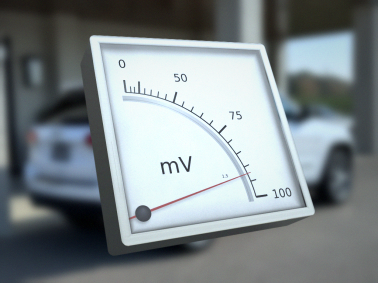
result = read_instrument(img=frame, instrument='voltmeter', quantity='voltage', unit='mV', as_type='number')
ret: 92.5 mV
